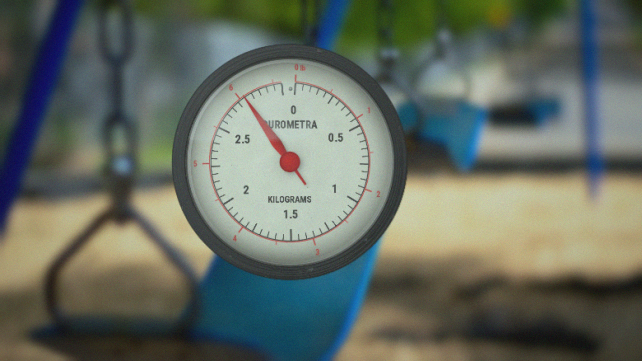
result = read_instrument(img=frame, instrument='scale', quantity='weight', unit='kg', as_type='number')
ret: 2.75 kg
